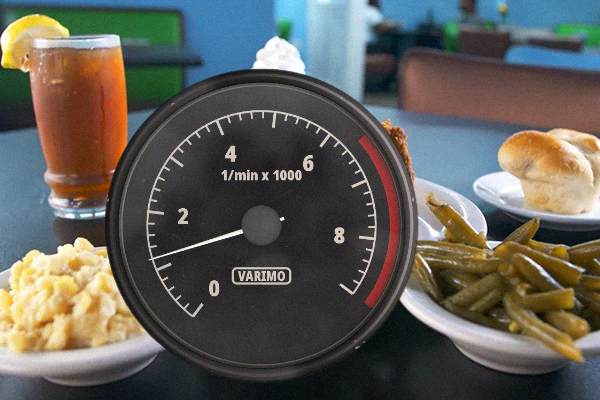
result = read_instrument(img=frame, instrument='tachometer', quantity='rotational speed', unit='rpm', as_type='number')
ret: 1200 rpm
